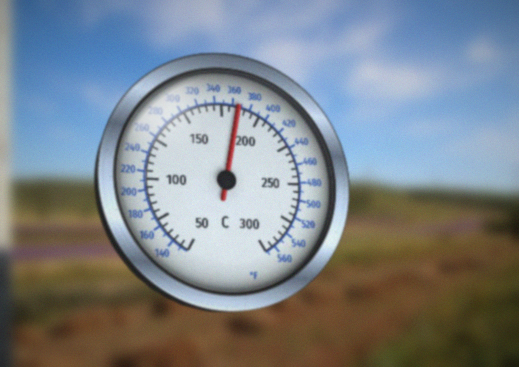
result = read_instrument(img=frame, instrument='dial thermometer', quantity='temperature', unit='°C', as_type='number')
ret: 185 °C
